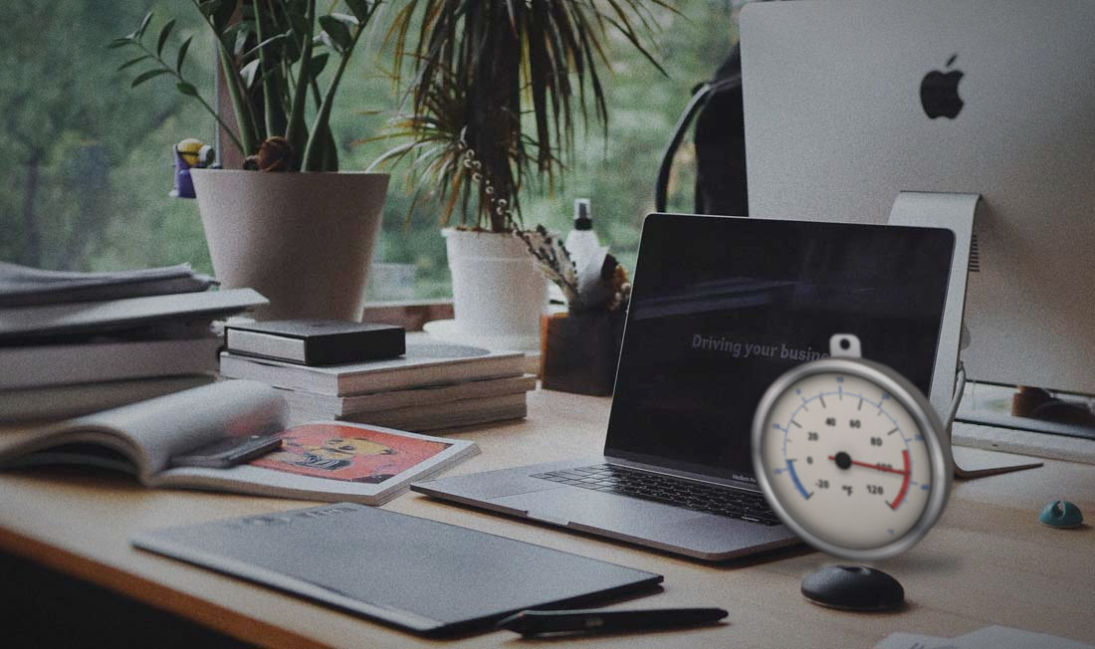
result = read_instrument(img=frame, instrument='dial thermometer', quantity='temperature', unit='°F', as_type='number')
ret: 100 °F
